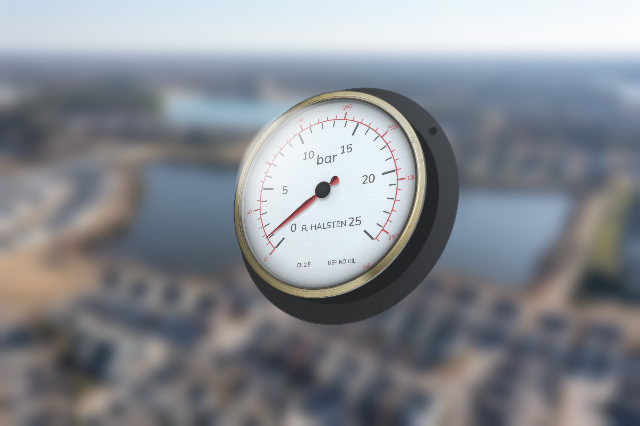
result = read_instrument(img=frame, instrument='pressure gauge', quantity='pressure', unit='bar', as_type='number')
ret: 1 bar
